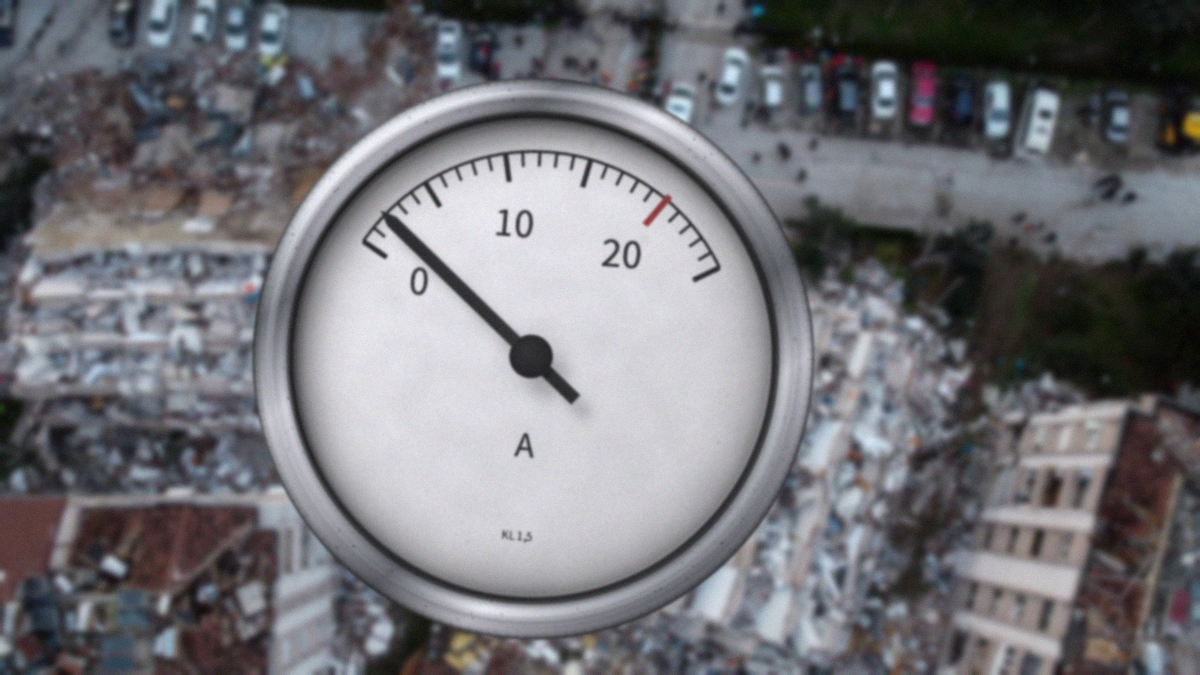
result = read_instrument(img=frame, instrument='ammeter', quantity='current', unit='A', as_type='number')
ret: 2 A
